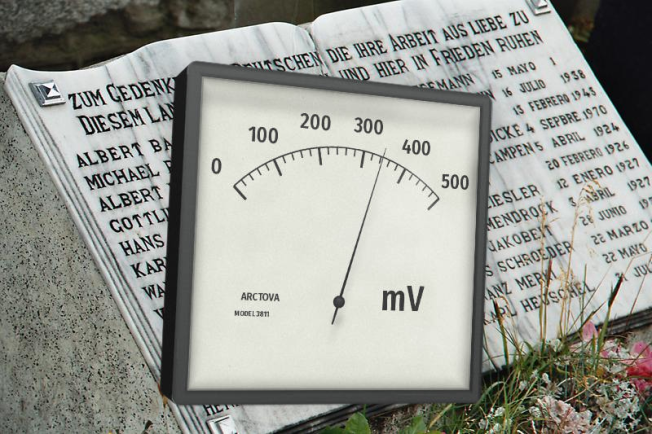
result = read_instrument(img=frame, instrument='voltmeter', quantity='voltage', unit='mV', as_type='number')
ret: 340 mV
